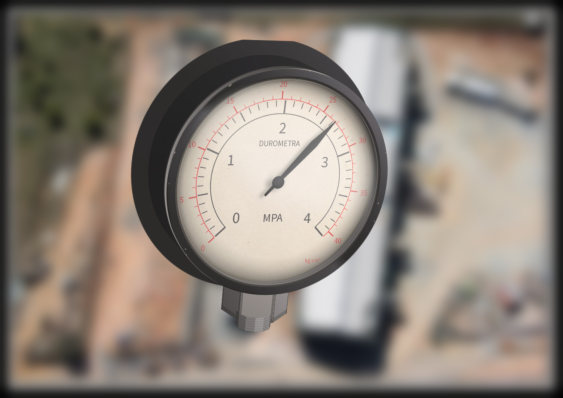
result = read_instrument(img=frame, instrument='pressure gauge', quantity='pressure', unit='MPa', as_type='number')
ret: 2.6 MPa
